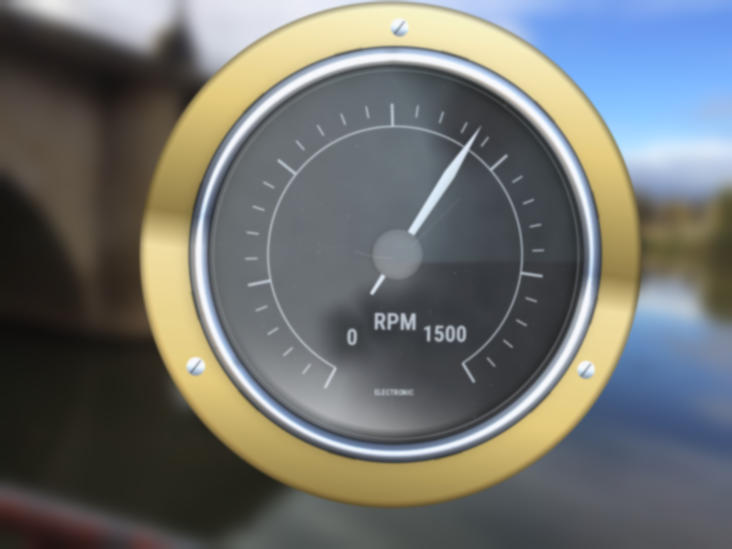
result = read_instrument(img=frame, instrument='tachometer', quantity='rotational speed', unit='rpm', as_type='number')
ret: 925 rpm
